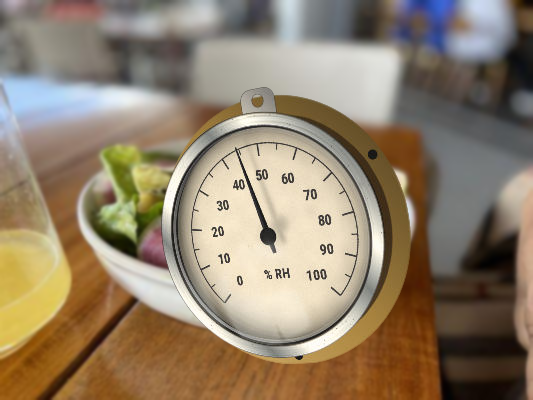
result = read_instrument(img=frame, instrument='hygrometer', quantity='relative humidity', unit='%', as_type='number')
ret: 45 %
